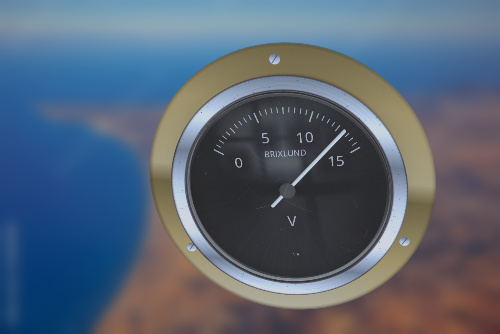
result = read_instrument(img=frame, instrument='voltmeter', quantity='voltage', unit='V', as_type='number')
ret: 13 V
